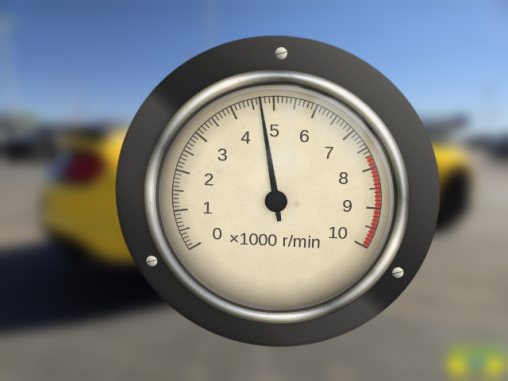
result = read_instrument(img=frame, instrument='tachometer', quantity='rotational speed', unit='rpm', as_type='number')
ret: 4700 rpm
